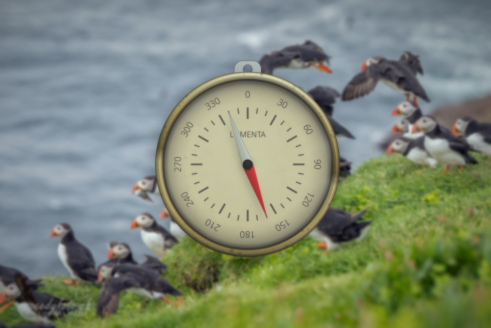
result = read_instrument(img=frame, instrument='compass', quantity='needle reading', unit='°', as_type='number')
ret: 160 °
